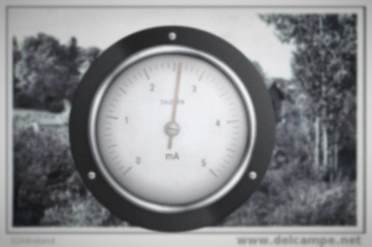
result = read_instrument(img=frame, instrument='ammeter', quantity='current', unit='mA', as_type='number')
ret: 2.6 mA
